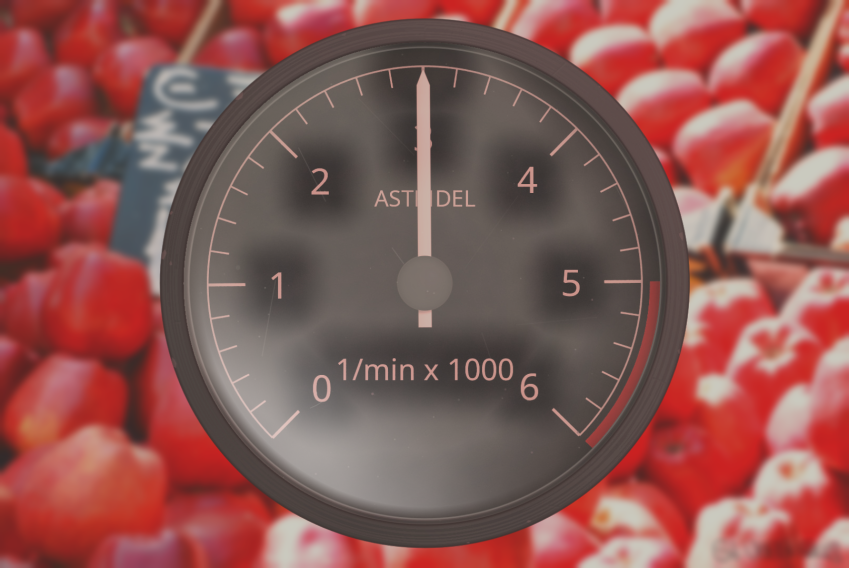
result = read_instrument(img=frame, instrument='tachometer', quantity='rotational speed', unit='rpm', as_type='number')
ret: 3000 rpm
